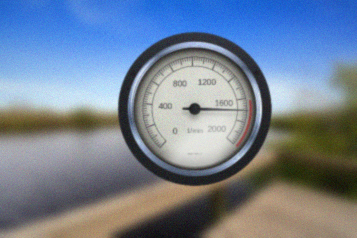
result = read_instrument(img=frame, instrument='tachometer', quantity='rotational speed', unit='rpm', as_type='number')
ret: 1700 rpm
